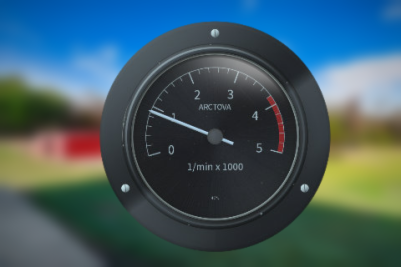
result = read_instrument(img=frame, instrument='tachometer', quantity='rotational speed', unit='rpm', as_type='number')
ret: 900 rpm
